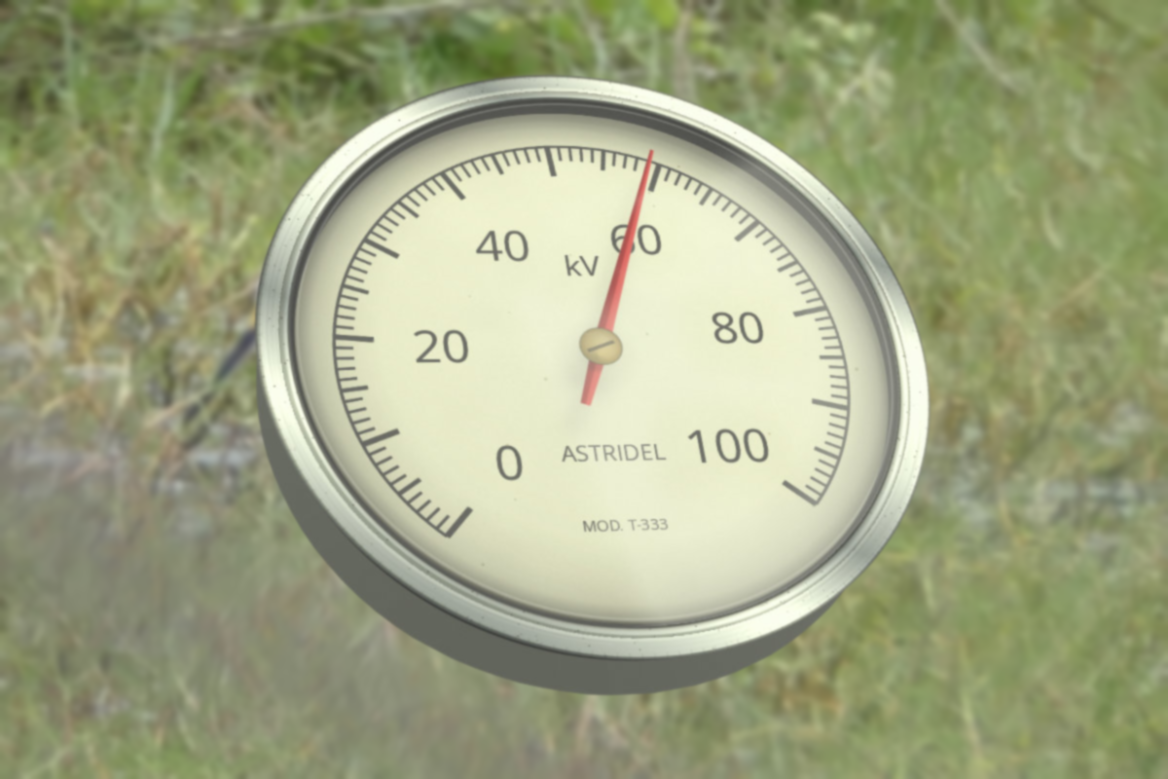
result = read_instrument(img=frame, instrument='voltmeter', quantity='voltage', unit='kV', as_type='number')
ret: 59 kV
